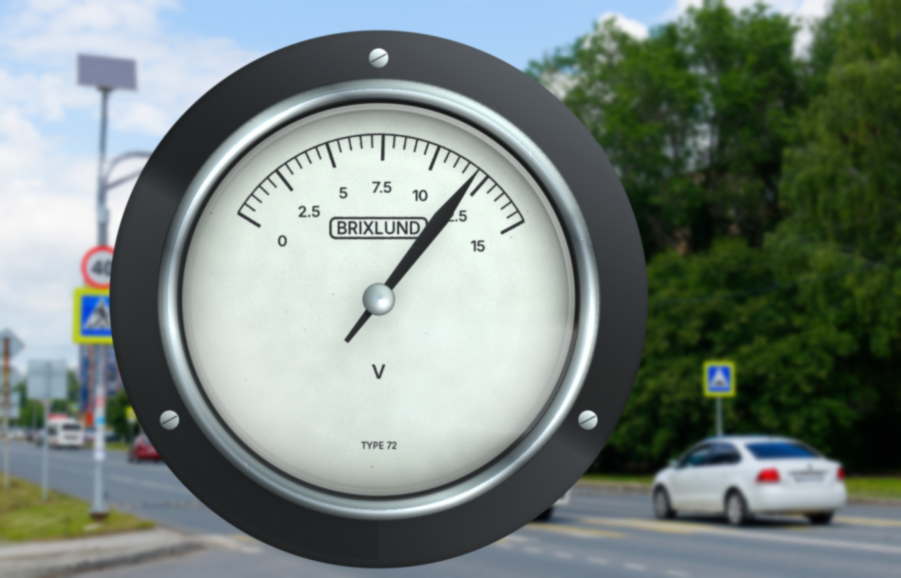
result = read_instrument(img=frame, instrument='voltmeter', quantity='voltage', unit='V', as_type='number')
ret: 12 V
